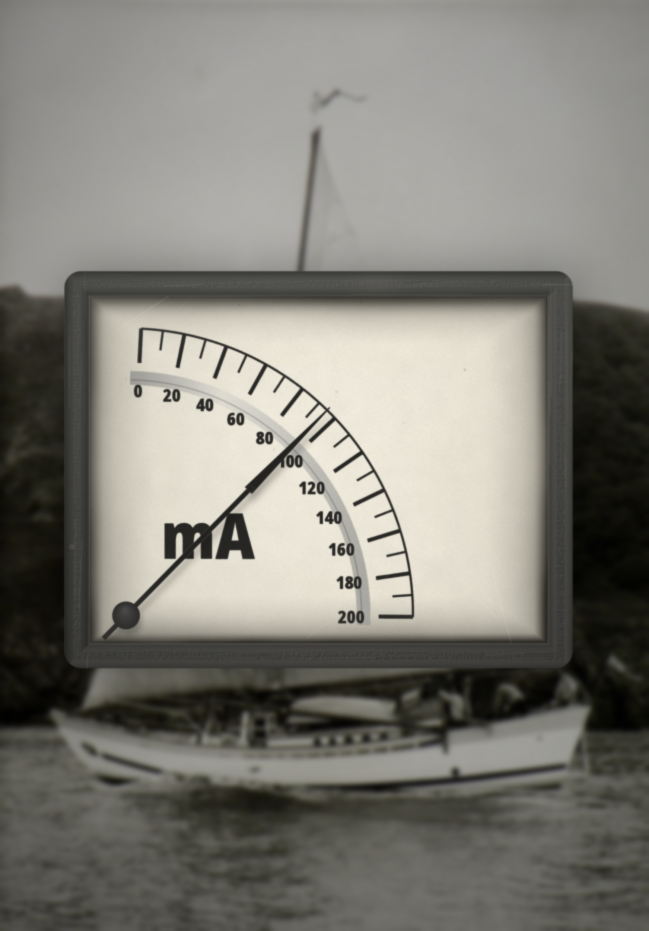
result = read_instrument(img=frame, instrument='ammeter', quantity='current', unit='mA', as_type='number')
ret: 95 mA
